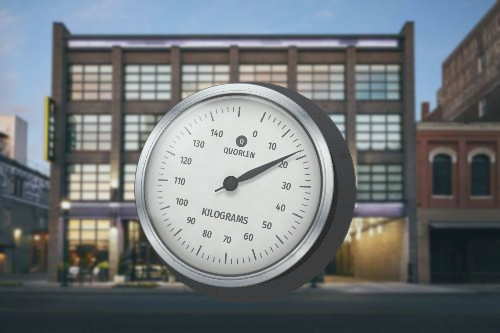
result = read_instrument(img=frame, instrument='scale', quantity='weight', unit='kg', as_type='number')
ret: 18 kg
